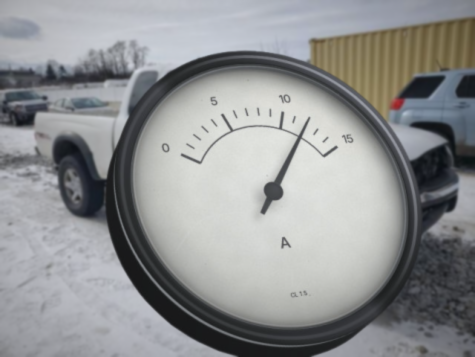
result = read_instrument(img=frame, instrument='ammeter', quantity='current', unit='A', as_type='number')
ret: 12 A
